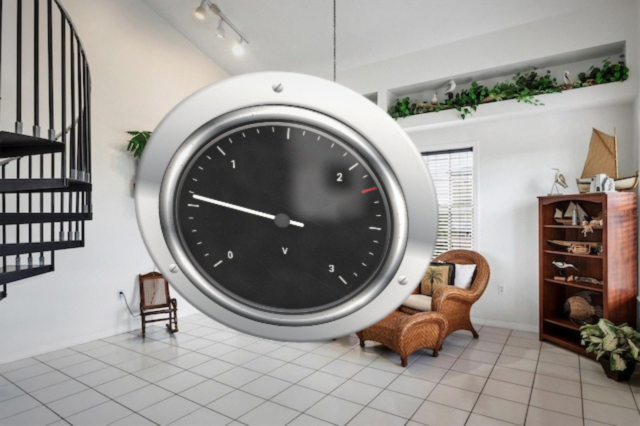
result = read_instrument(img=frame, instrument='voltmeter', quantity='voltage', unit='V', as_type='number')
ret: 0.6 V
